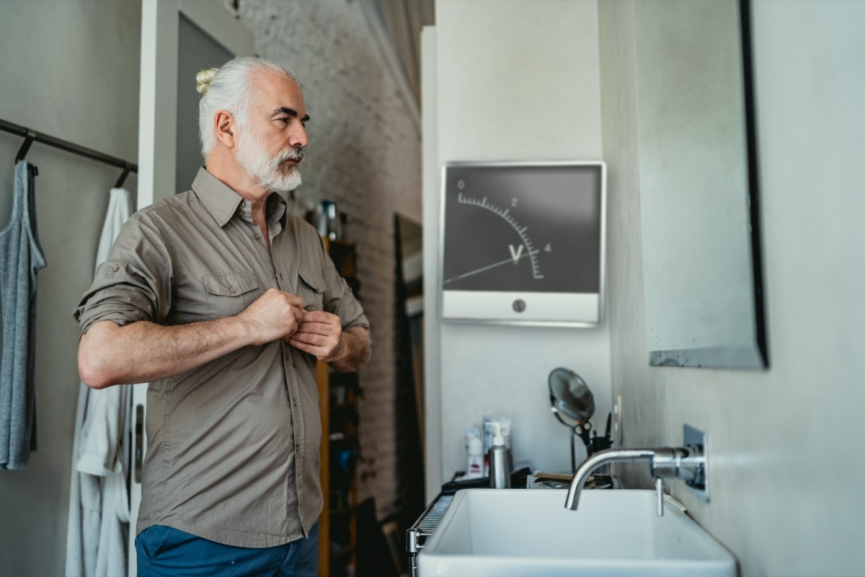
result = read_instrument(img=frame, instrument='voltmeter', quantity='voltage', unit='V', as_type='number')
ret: 4 V
